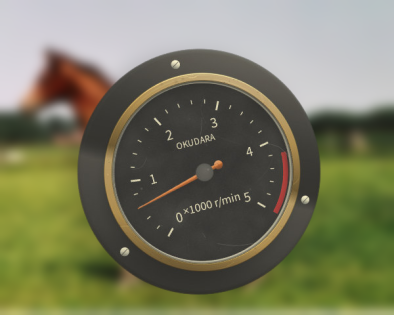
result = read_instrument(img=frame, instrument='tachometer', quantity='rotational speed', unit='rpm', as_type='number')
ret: 600 rpm
